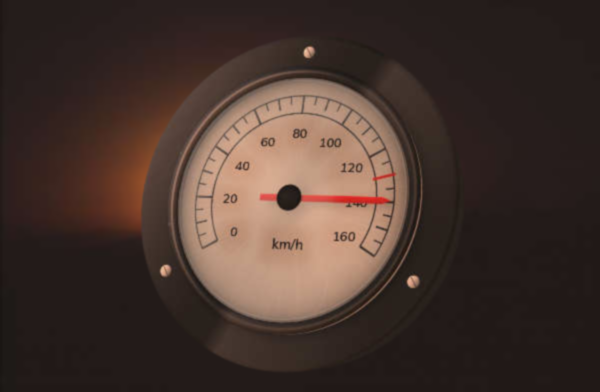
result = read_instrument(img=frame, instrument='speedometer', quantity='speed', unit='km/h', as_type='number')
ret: 140 km/h
